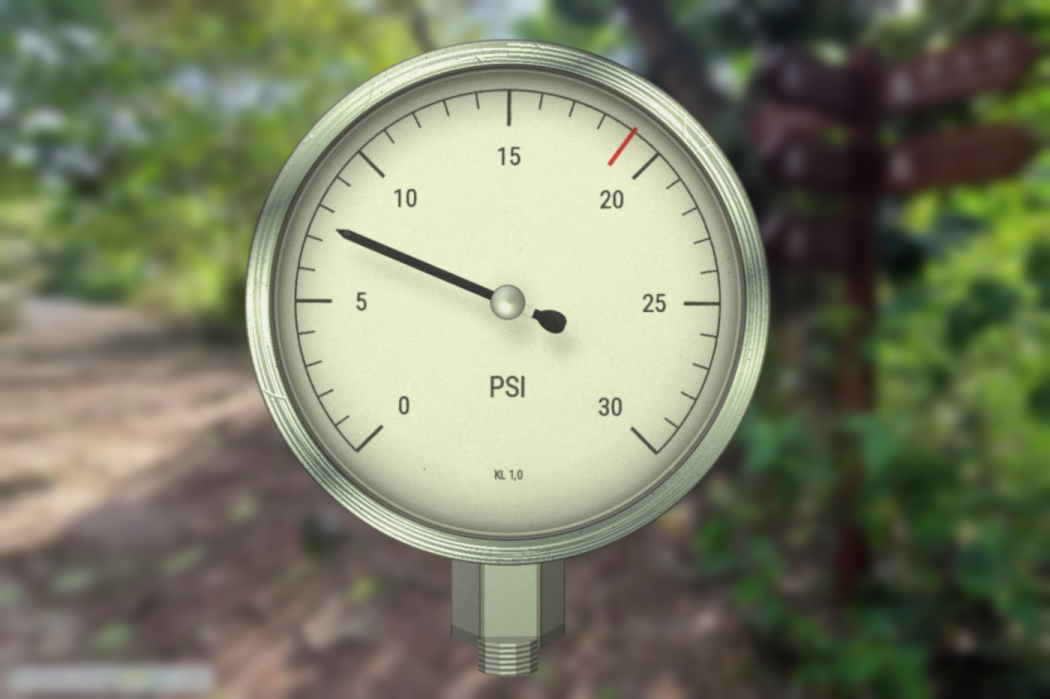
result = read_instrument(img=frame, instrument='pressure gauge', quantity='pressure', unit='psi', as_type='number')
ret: 7.5 psi
